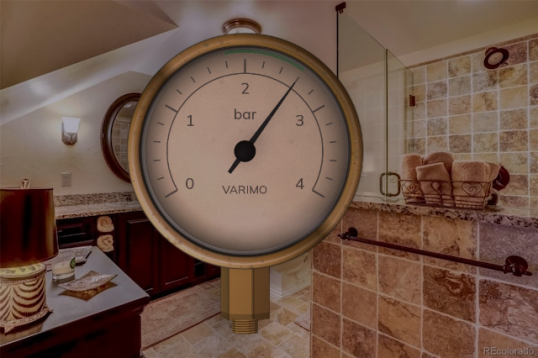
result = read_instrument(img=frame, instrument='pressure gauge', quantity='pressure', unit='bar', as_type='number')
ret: 2.6 bar
